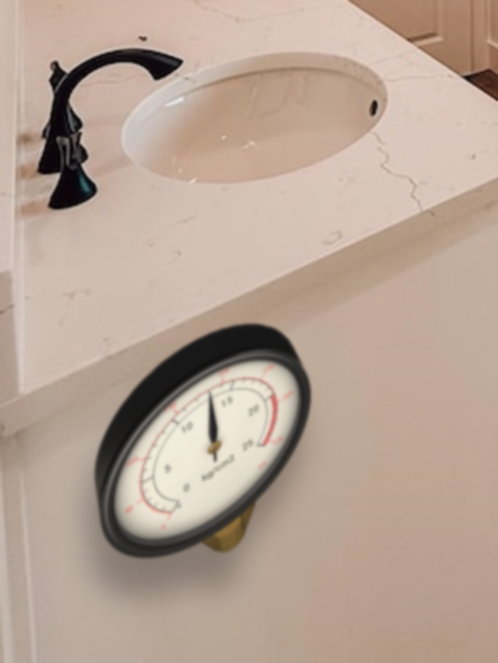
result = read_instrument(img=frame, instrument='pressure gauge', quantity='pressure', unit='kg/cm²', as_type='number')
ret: 13 kg/cm²
